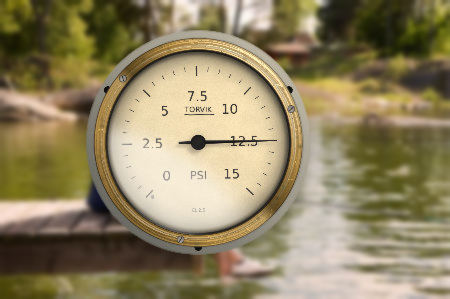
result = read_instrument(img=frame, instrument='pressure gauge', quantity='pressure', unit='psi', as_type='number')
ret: 12.5 psi
